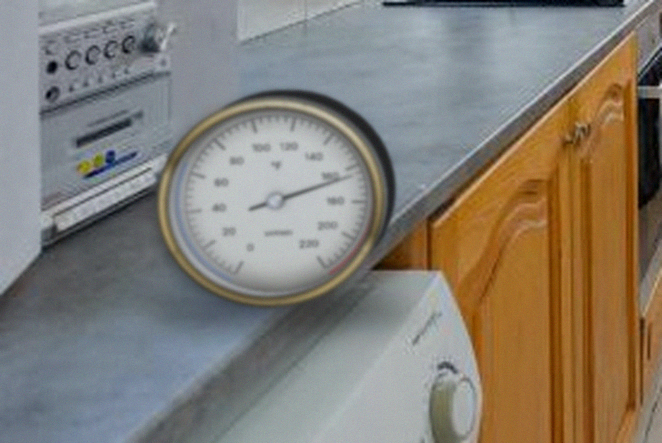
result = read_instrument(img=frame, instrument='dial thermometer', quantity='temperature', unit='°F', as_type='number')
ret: 164 °F
